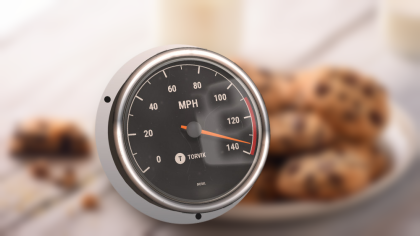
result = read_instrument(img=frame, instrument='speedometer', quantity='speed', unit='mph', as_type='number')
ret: 135 mph
